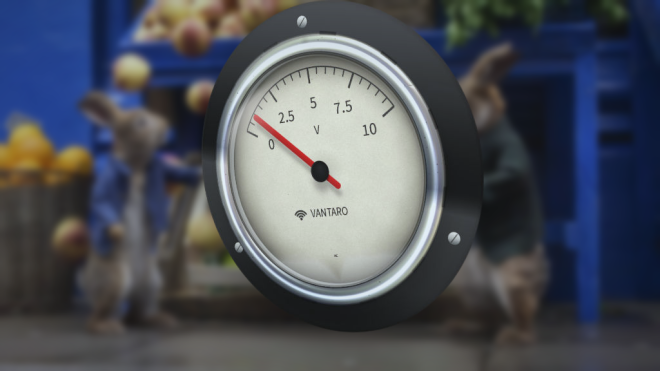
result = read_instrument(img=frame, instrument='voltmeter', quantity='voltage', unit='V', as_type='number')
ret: 1 V
